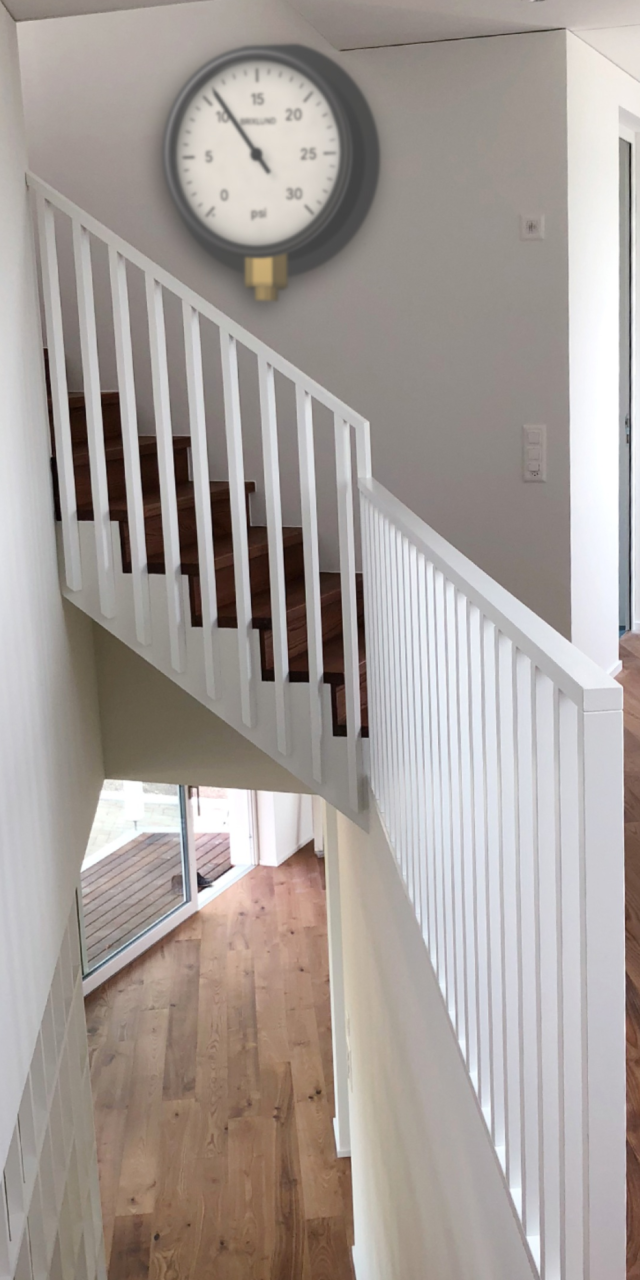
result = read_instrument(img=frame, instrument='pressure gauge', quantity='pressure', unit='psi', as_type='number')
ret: 11 psi
